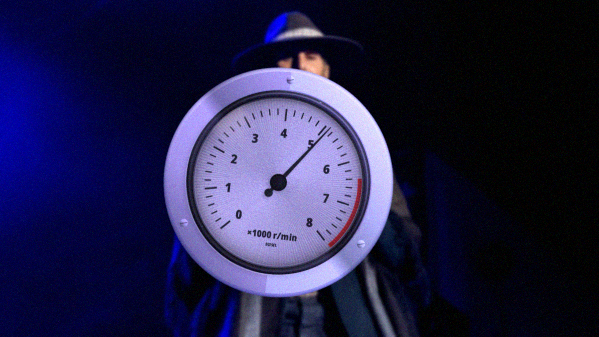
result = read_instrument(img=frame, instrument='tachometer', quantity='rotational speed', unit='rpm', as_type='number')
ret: 5100 rpm
